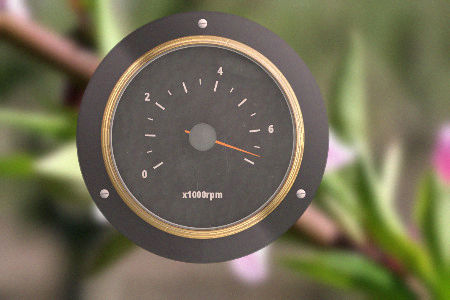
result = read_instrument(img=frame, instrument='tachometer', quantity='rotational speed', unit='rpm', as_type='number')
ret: 6750 rpm
